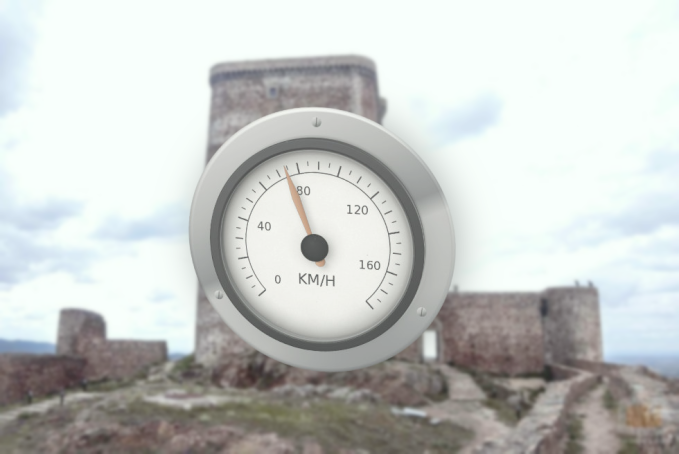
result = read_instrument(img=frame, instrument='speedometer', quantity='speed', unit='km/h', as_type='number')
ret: 75 km/h
